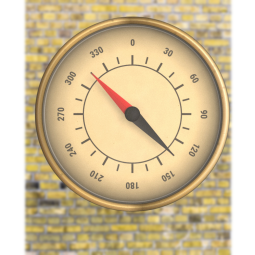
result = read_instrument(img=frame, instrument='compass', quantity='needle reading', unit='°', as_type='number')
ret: 315 °
